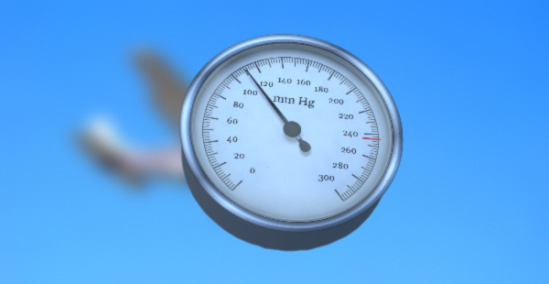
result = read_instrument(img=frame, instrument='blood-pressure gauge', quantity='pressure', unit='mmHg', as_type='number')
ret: 110 mmHg
